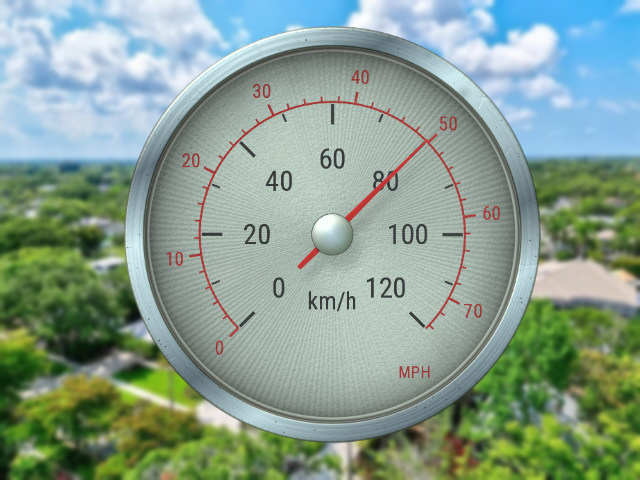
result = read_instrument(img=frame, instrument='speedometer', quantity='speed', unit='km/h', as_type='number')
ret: 80 km/h
